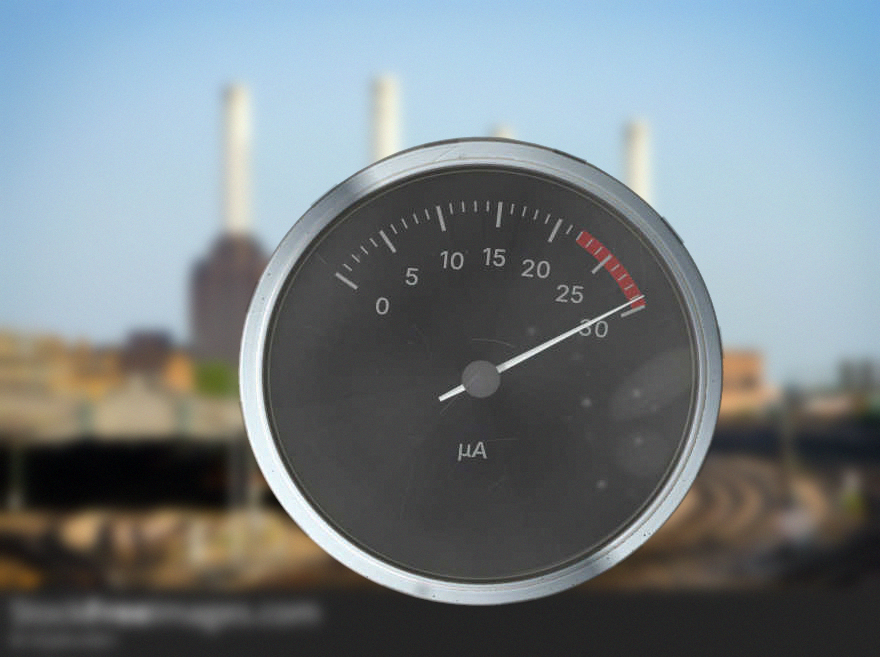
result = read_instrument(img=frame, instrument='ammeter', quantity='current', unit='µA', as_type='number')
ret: 29 µA
